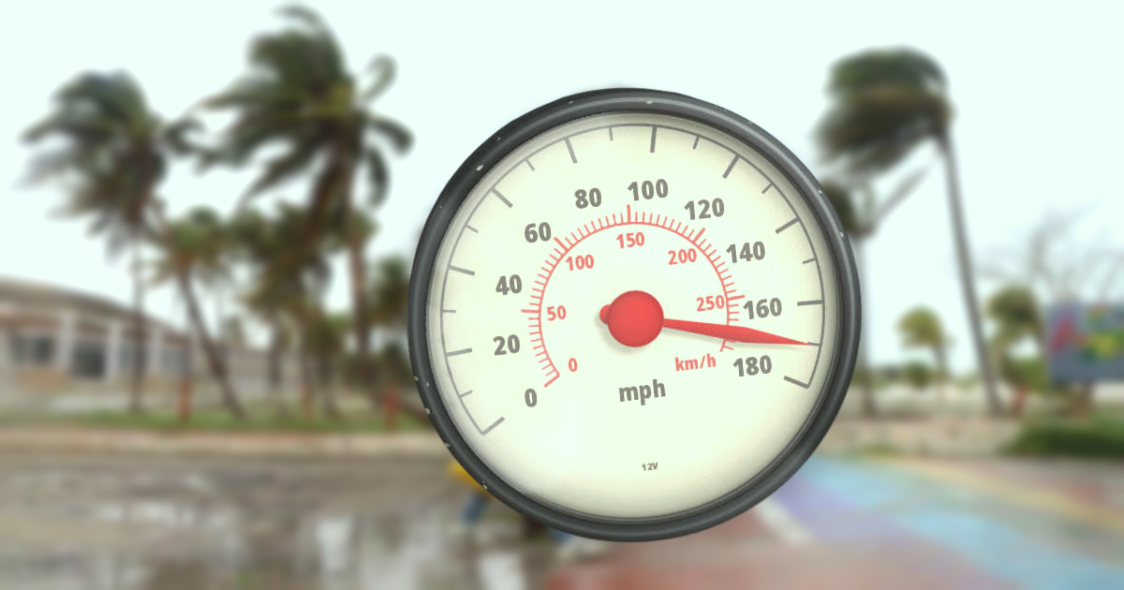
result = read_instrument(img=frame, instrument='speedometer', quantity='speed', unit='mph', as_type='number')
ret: 170 mph
